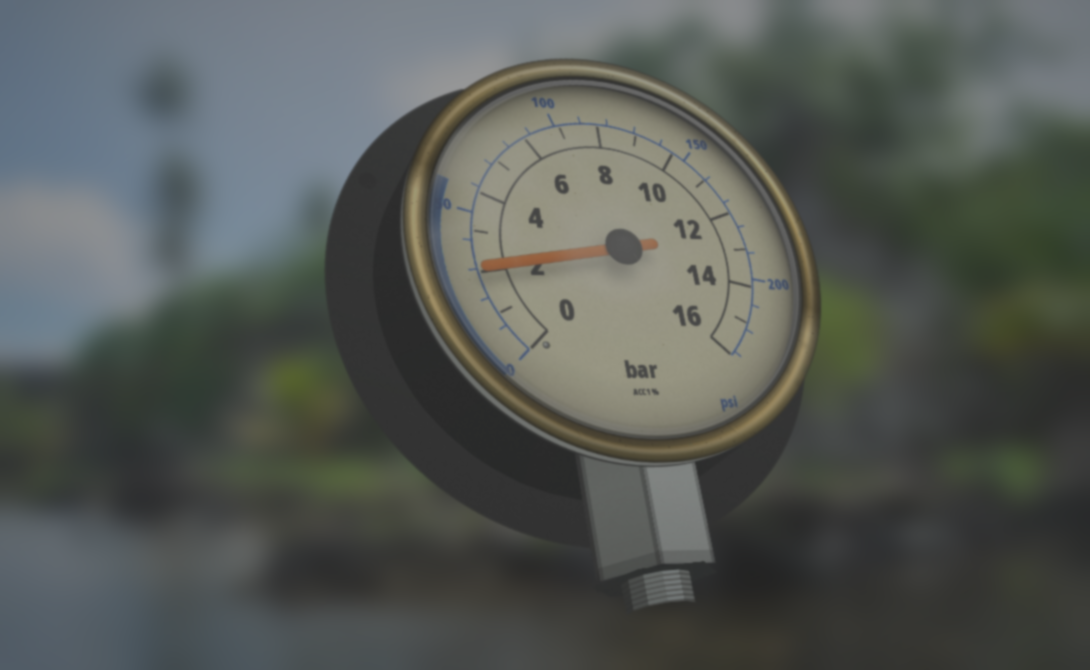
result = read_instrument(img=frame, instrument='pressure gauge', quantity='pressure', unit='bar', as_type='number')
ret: 2 bar
